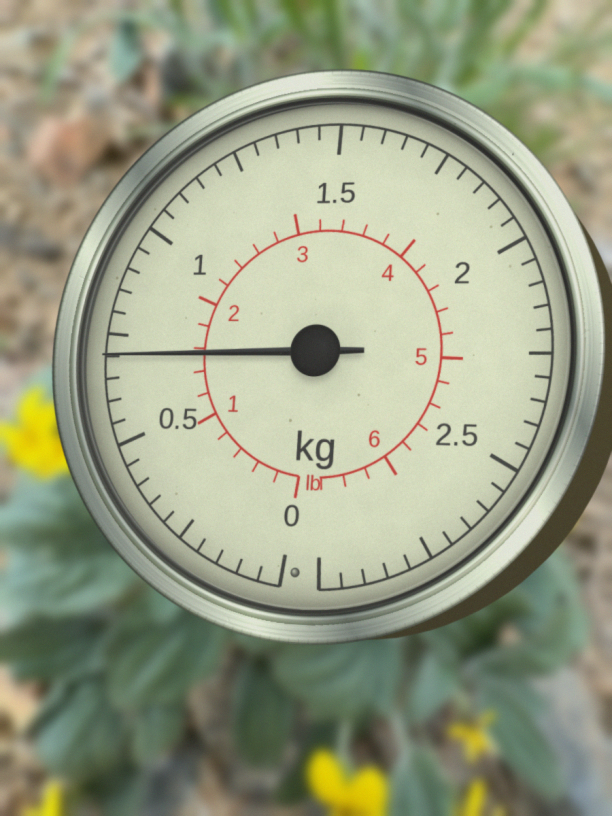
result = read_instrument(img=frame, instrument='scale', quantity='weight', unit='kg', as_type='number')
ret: 0.7 kg
